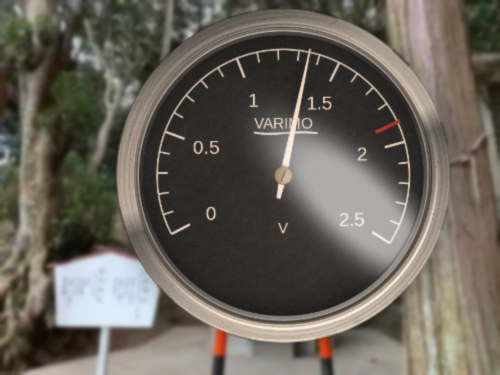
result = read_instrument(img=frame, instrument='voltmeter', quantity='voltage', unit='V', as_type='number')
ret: 1.35 V
